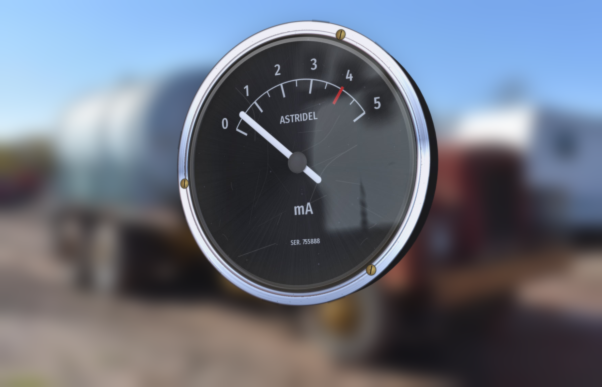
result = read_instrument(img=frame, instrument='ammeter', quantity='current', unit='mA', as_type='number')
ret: 0.5 mA
